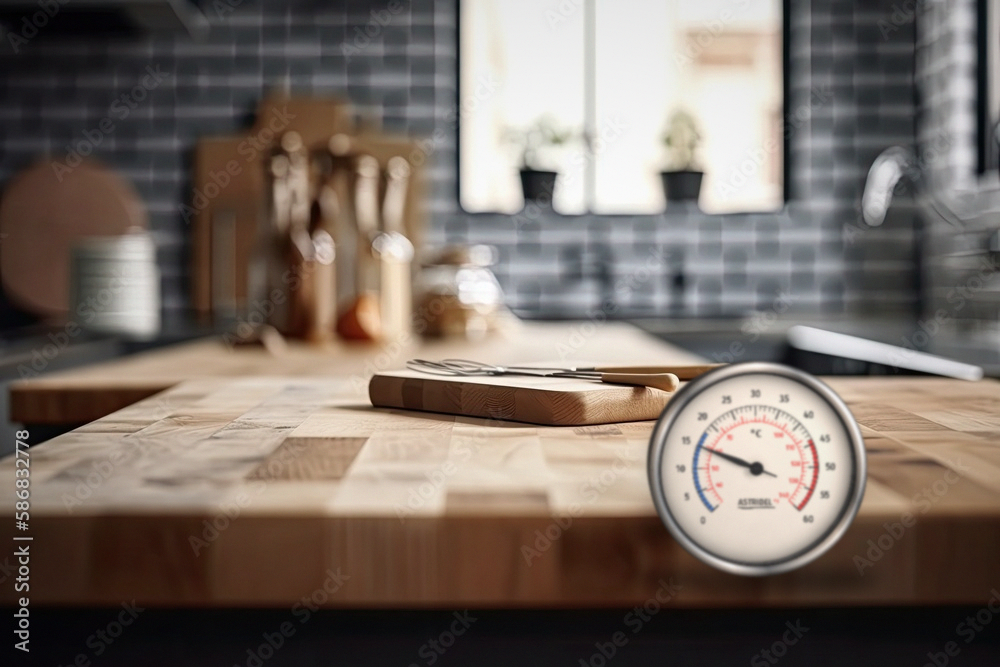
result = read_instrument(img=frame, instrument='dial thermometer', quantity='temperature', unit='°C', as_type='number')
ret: 15 °C
